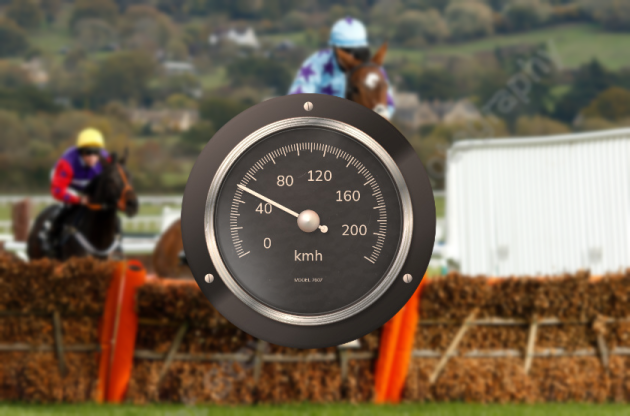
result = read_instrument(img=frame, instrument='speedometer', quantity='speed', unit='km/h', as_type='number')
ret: 50 km/h
